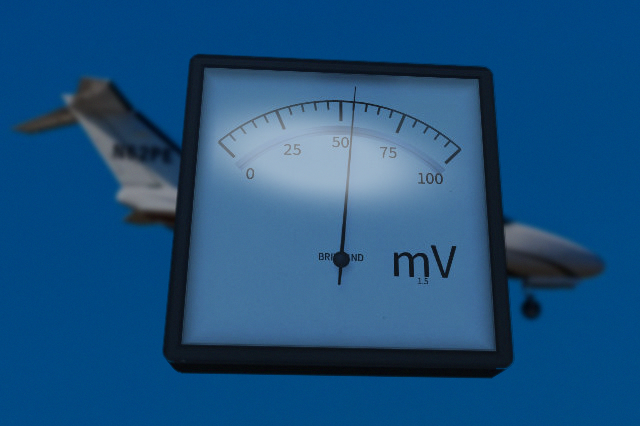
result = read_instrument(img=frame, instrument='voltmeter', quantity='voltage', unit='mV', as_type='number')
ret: 55 mV
